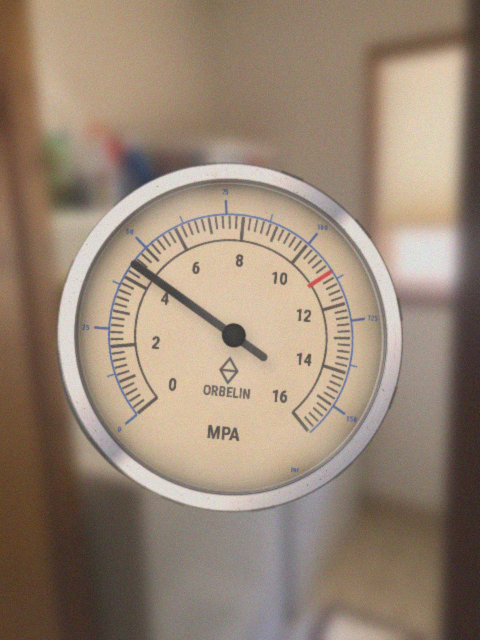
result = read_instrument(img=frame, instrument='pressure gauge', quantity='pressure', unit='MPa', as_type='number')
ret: 4.4 MPa
